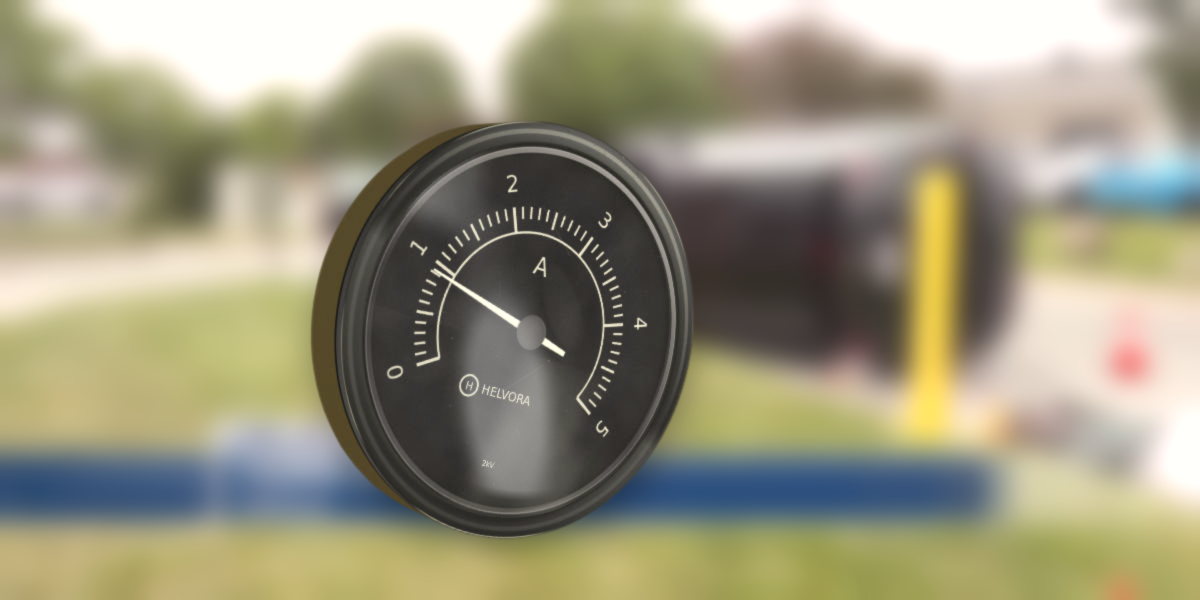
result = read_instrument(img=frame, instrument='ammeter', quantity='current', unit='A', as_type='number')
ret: 0.9 A
